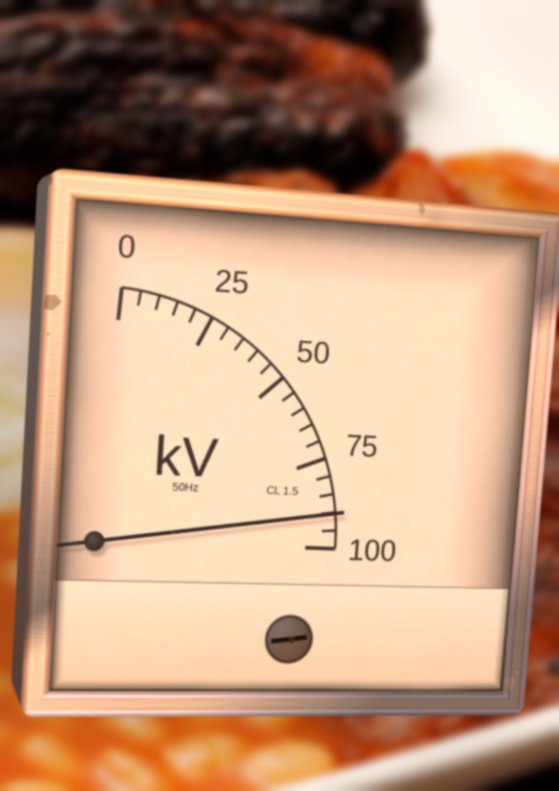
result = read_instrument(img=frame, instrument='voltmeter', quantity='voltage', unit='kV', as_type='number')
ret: 90 kV
